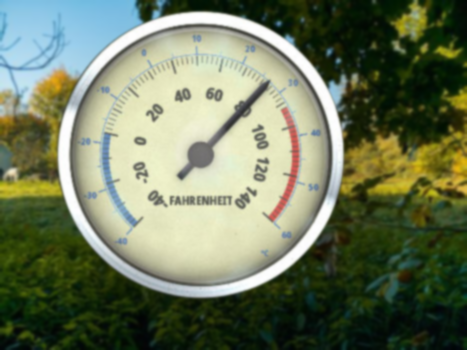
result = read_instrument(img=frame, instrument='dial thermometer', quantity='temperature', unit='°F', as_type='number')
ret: 80 °F
